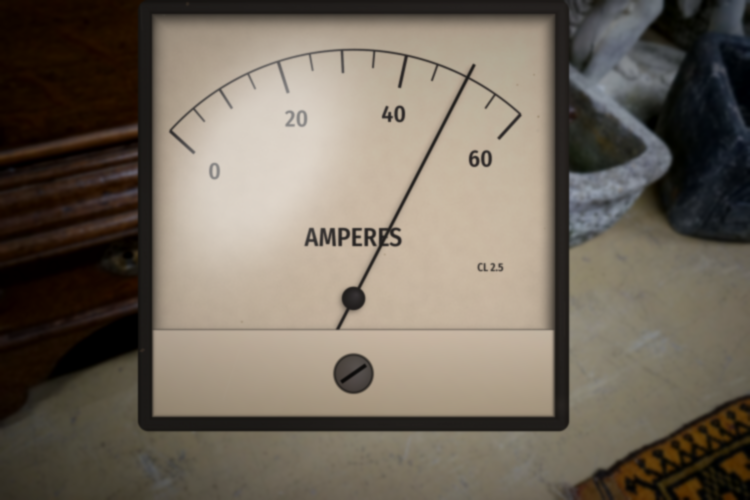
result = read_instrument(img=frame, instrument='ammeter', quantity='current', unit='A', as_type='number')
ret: 50 A
